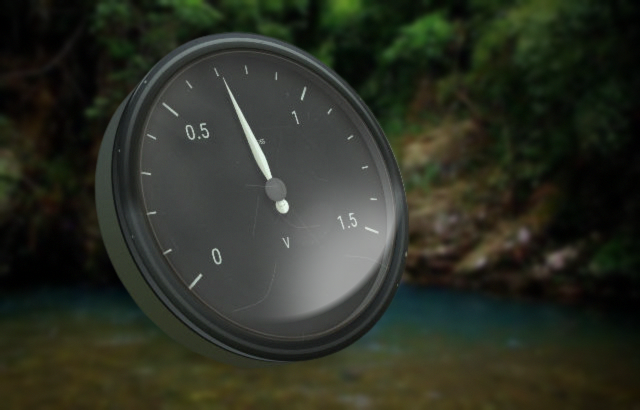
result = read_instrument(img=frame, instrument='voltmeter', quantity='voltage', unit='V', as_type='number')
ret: 0.7 V
